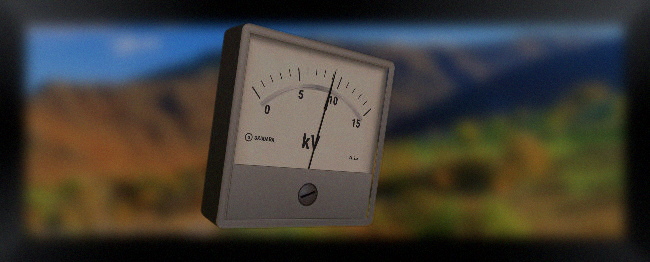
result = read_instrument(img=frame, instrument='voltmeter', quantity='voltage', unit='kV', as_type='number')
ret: 9 kV
